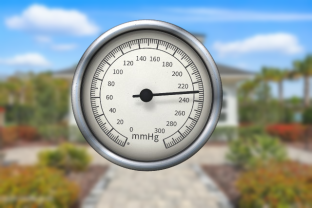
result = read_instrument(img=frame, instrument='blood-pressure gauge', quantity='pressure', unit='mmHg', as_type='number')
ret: 230 mmHg
